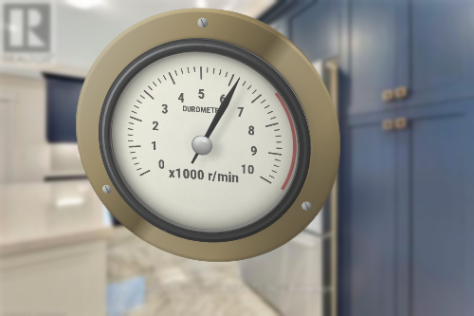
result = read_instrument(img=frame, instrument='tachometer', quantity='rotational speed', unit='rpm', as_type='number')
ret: 6200 rpm
